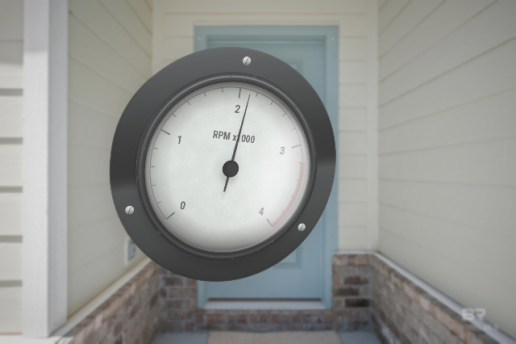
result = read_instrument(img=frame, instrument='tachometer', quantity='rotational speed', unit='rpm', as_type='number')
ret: 2100 rpm
